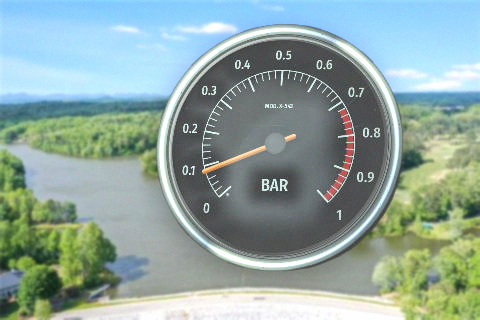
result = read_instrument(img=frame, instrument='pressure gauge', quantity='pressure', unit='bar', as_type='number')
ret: 0.08 bar
